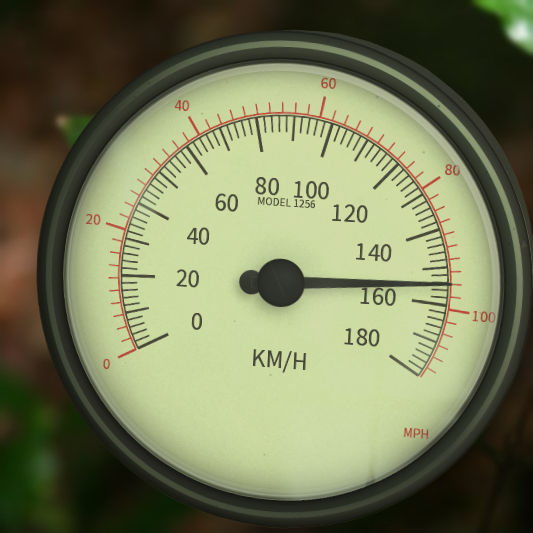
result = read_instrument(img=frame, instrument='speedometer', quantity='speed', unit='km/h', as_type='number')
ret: 154 km/h
